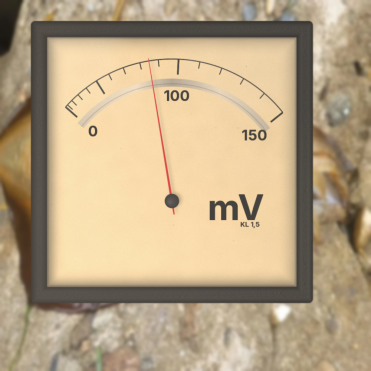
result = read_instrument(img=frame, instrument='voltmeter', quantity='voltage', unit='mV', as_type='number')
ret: 85 mV
